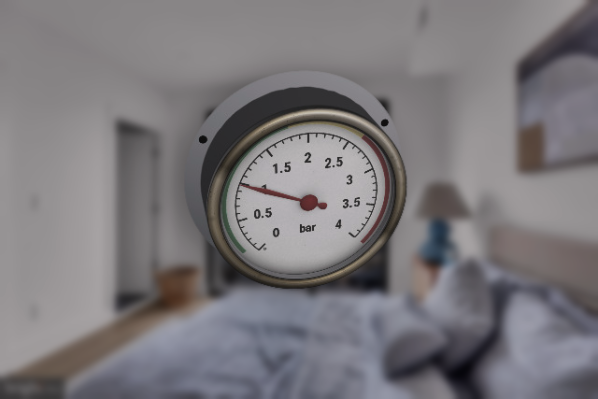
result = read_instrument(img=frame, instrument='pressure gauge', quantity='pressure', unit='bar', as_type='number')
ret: 1 bar
